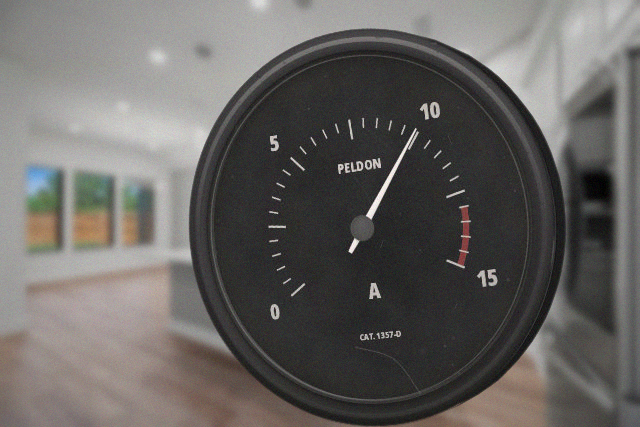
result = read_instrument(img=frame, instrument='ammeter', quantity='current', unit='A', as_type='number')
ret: 10 A
